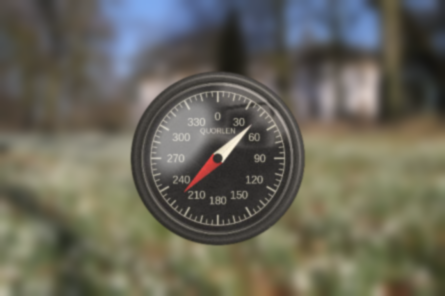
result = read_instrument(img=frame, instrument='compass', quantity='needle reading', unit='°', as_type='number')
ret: 225 °
